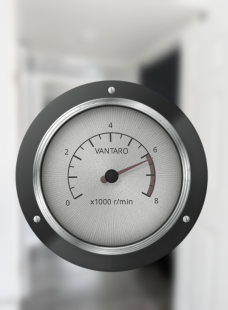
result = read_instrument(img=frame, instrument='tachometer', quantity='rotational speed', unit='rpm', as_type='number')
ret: 6250 rpm
